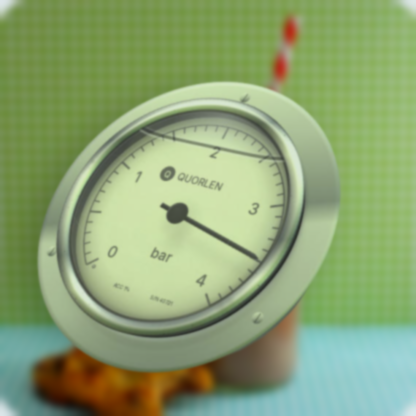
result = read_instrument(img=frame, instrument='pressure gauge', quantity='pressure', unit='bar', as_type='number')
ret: 3.5 bar
